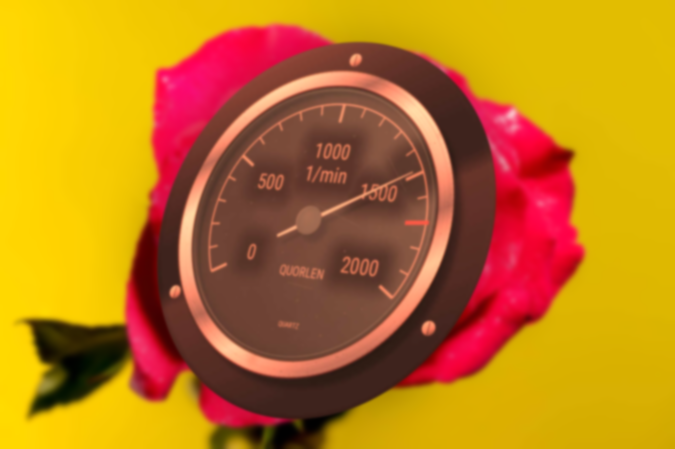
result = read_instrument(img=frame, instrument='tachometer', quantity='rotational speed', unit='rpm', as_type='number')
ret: 1500 rpm
